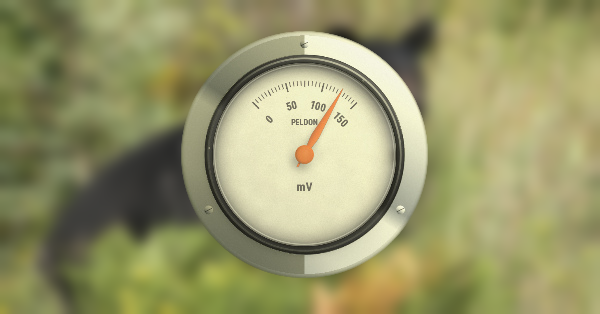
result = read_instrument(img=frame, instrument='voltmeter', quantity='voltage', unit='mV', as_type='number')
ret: 125 mV
